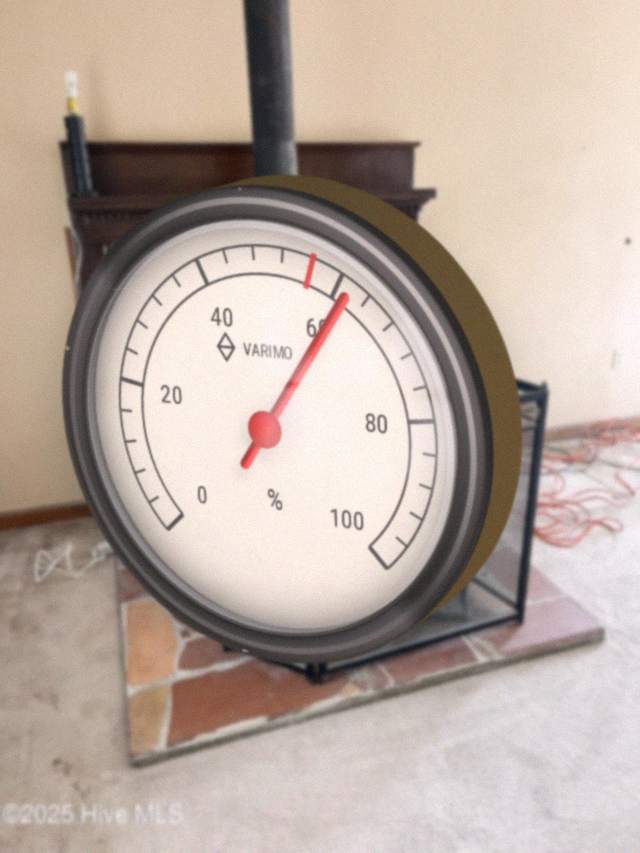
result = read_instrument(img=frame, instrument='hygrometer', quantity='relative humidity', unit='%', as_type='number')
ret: 62 %
